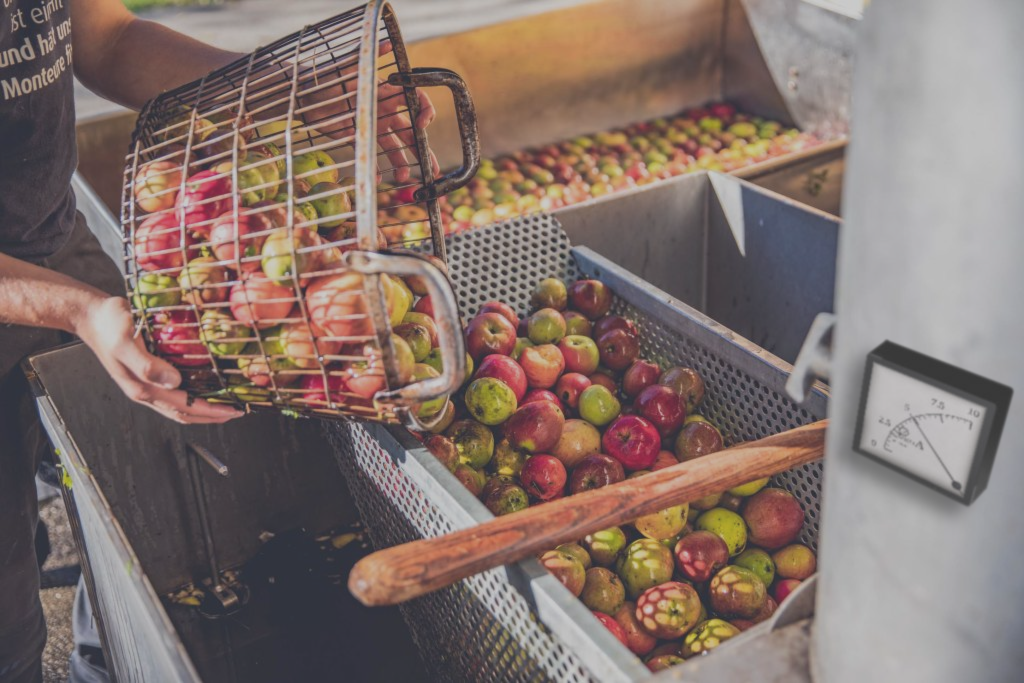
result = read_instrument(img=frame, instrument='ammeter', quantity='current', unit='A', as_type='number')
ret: 5 A
